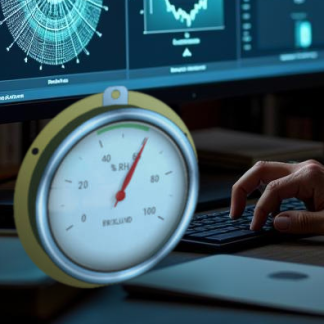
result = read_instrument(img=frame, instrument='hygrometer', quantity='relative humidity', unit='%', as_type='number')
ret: 60 %
